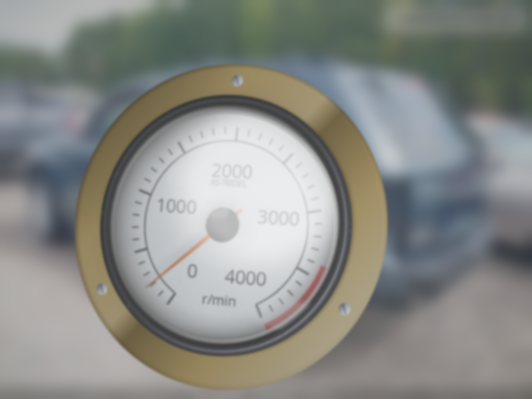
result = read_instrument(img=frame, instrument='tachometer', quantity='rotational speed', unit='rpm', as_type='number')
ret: 200 rpm
